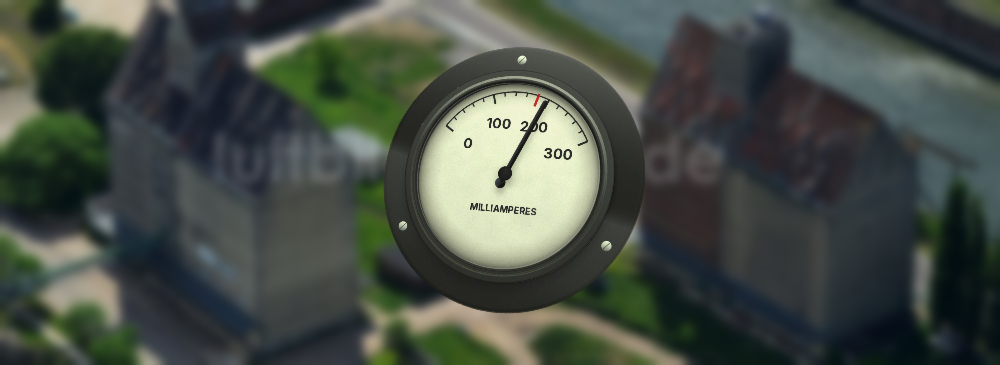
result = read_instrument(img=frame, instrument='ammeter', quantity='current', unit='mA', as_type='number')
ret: 200 mA
